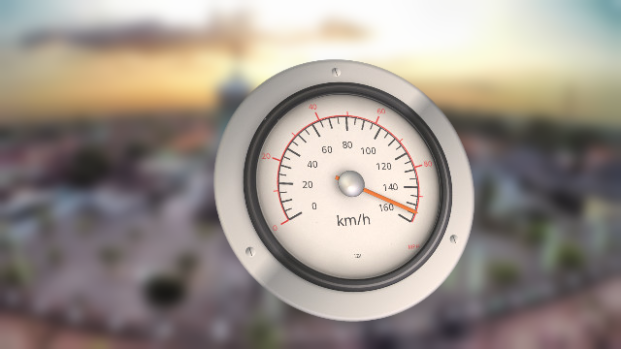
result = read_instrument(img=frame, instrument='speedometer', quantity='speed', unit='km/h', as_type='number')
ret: 155 km/h
